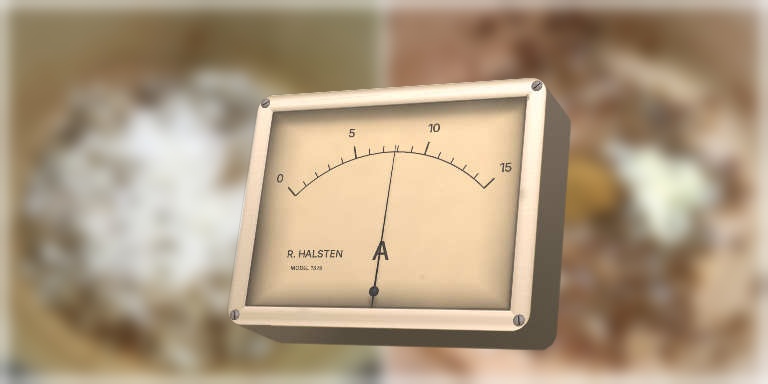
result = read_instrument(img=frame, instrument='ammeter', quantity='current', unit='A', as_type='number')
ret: 8 A
